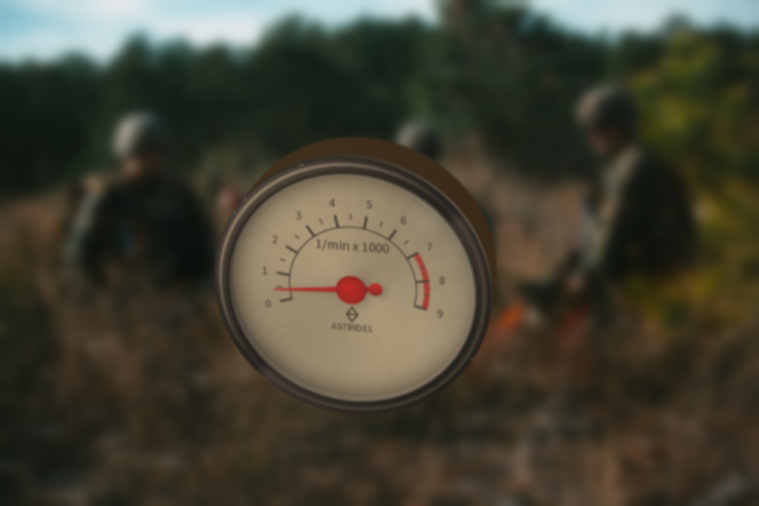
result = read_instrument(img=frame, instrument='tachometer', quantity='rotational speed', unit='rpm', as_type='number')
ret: 500 rpm
